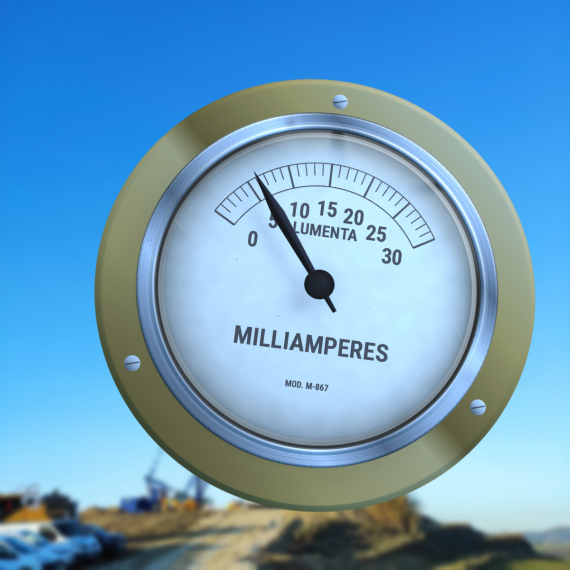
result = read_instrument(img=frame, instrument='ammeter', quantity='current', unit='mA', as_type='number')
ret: 6 mA
